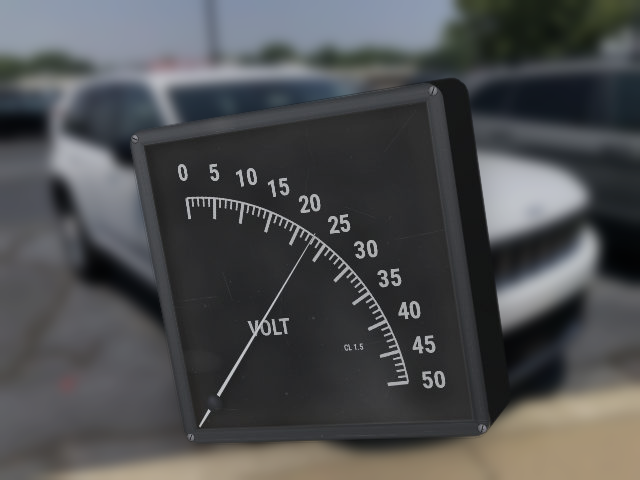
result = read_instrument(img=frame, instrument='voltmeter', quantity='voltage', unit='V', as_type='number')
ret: 23 V
